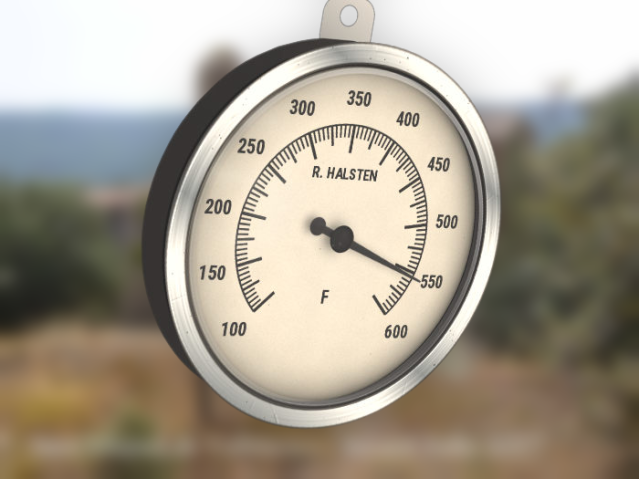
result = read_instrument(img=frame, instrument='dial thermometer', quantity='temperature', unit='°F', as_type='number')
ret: 555 °F
